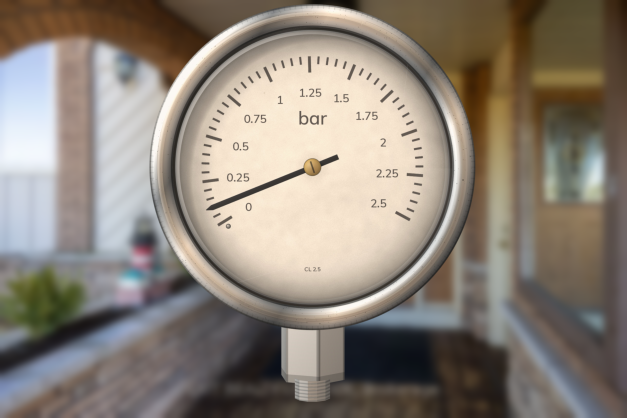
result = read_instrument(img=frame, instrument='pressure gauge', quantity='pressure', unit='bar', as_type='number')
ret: 0.1 bar
